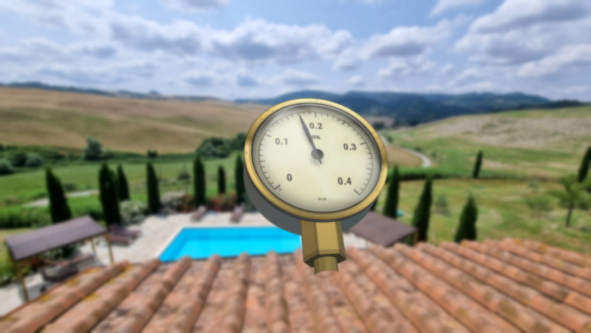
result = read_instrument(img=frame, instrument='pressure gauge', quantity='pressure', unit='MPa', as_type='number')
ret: 0.17 MPa
